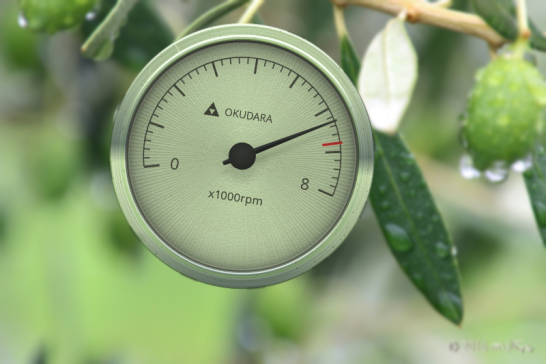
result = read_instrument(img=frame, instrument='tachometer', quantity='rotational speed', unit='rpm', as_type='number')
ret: 6300 rpm
